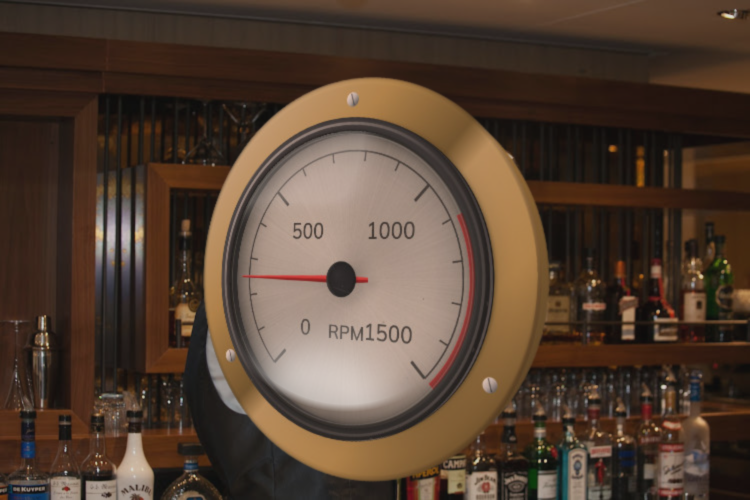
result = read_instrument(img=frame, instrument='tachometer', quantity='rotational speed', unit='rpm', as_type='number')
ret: 250 rpm
